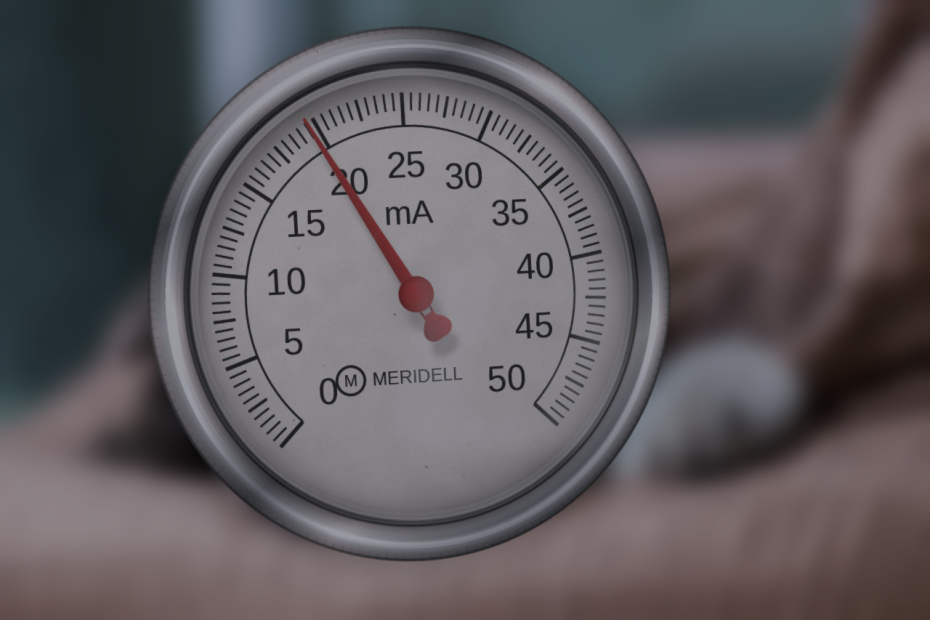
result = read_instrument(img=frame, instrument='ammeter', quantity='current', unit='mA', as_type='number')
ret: 19.5 mA
